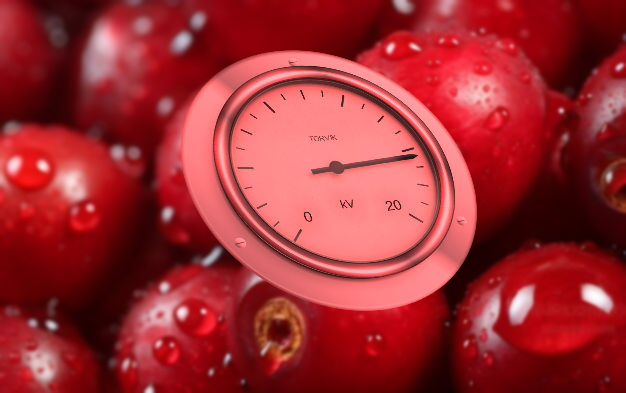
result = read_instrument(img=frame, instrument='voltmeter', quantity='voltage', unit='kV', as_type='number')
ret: 16.5 kV
